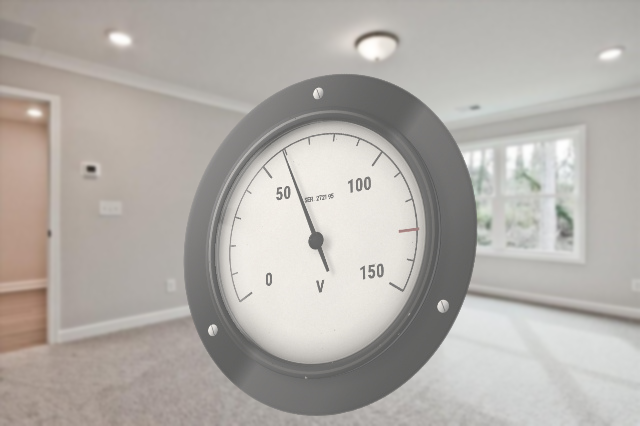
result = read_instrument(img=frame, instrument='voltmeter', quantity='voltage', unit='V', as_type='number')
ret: 60 V
